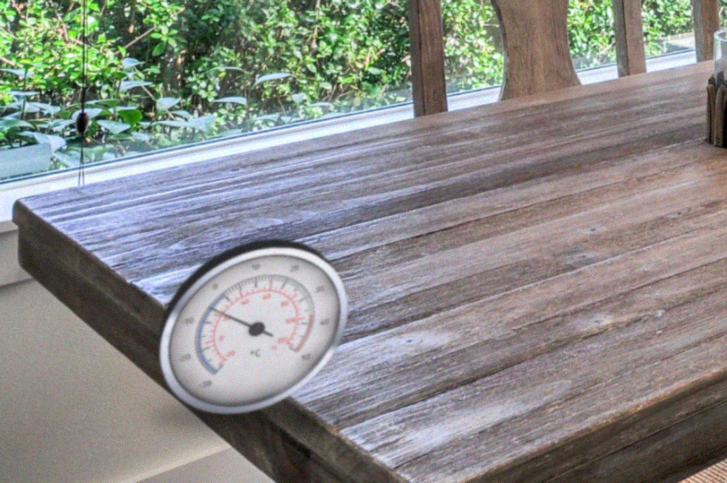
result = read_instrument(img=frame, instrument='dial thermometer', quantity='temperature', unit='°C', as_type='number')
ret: -5 °C
